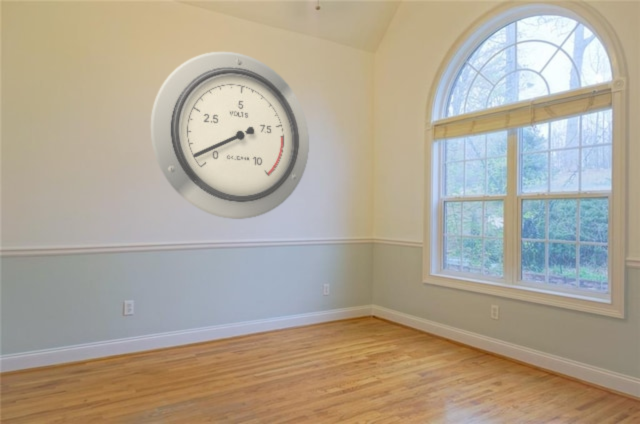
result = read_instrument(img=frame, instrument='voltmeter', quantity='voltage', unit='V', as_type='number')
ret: 0.5 V
